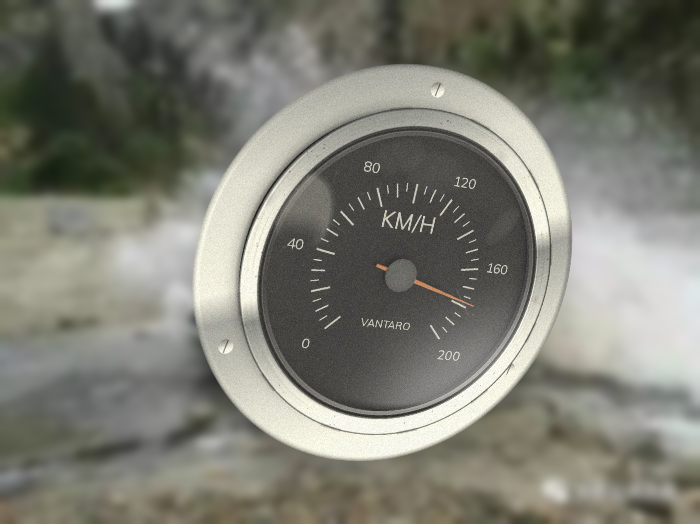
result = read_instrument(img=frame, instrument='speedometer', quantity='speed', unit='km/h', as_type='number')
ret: 177.5 km/h
